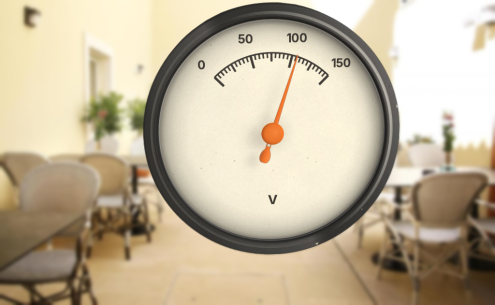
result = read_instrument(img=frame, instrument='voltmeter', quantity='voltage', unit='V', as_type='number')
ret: 105 V
